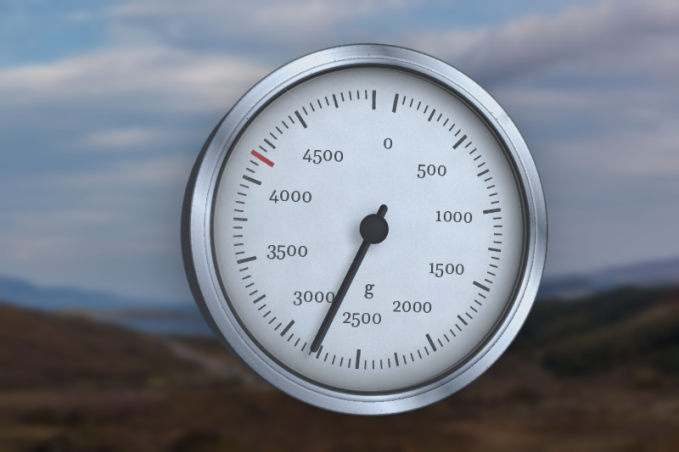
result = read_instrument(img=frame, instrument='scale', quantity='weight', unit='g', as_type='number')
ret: 2800 g
